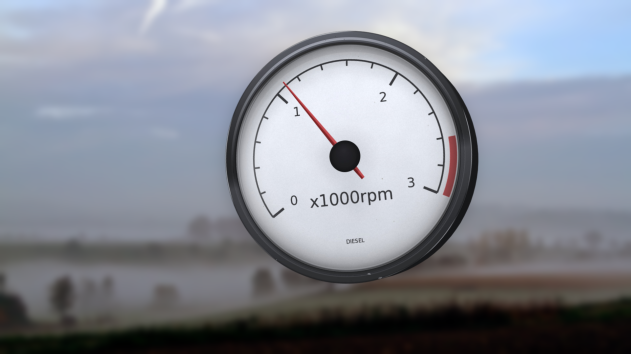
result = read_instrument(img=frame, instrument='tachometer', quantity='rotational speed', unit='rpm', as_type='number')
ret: 1100 rpm
